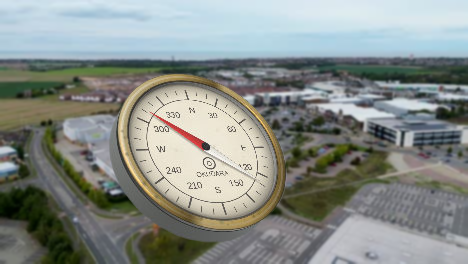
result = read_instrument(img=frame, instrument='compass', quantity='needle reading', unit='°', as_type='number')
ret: 310 °
